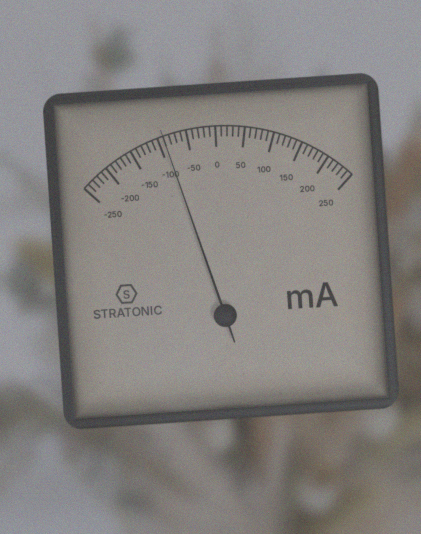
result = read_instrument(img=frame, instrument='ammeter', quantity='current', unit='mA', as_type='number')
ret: -90 mA
